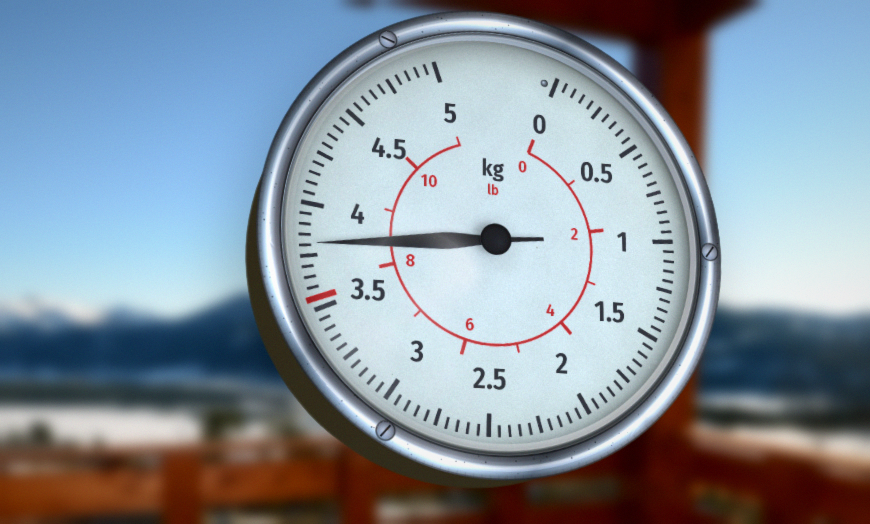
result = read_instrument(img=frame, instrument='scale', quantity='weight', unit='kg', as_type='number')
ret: 3.8 kg
